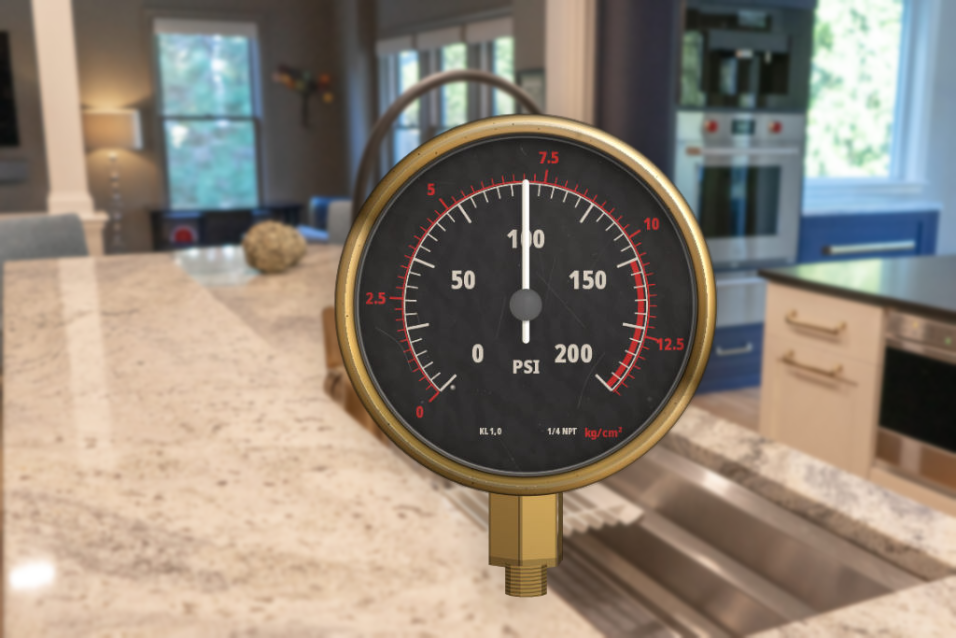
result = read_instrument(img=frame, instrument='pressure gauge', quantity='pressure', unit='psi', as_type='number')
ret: 100 psi
